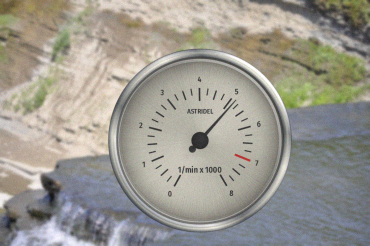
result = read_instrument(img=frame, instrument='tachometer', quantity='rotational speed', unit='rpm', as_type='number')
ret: 5125 rpm
